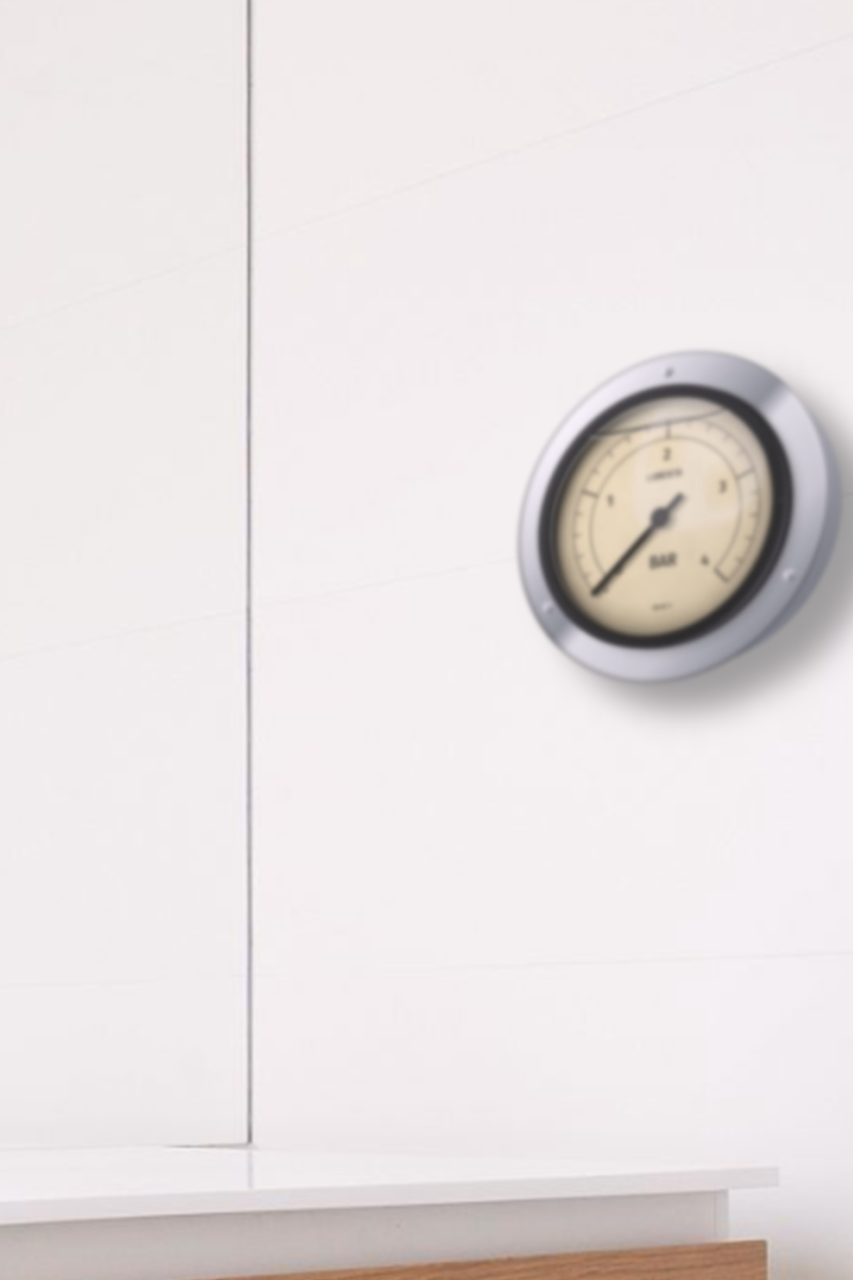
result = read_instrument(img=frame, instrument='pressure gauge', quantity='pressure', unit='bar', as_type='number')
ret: 0 bar
